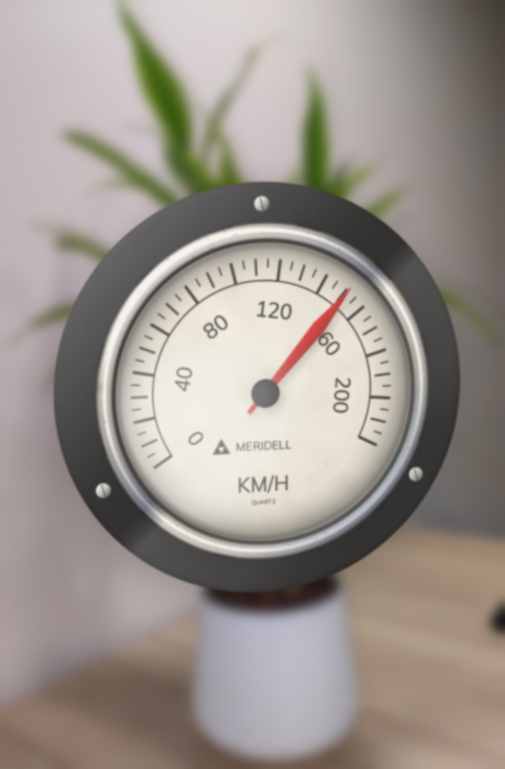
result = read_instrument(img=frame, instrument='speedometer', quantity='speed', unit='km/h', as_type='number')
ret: 150 km/h
